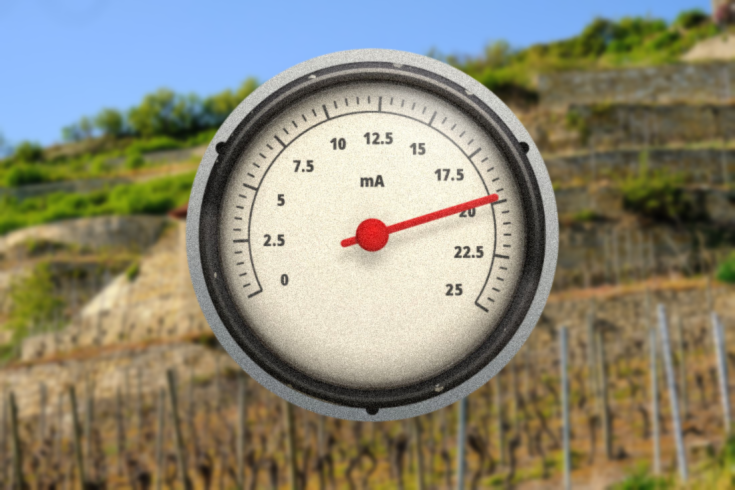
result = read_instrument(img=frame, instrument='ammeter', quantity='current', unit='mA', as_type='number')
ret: 19.75 mA
